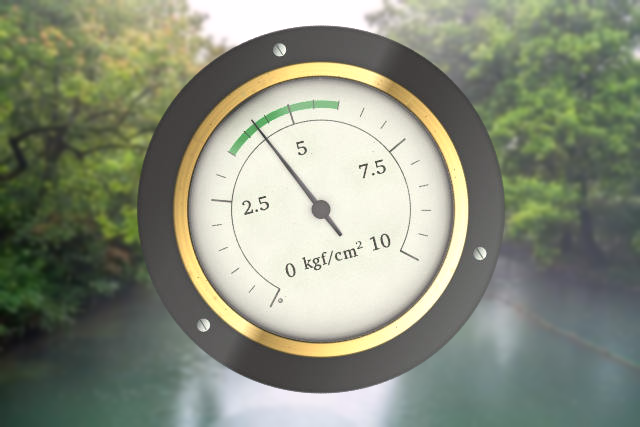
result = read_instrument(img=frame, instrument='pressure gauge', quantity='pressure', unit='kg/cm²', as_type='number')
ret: 4.25 kg/cm²
